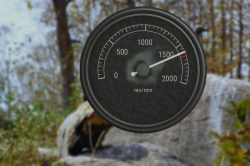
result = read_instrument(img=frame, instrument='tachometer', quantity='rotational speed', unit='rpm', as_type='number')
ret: 1600 rpm
